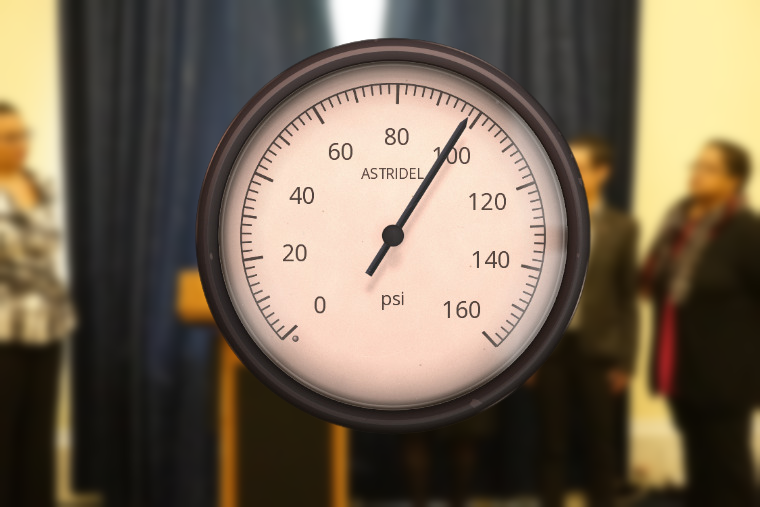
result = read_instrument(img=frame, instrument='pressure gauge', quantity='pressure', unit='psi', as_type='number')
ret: 98 psi
